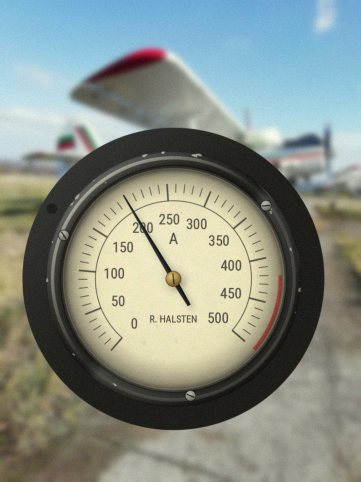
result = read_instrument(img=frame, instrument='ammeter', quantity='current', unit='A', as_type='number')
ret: 200 A
